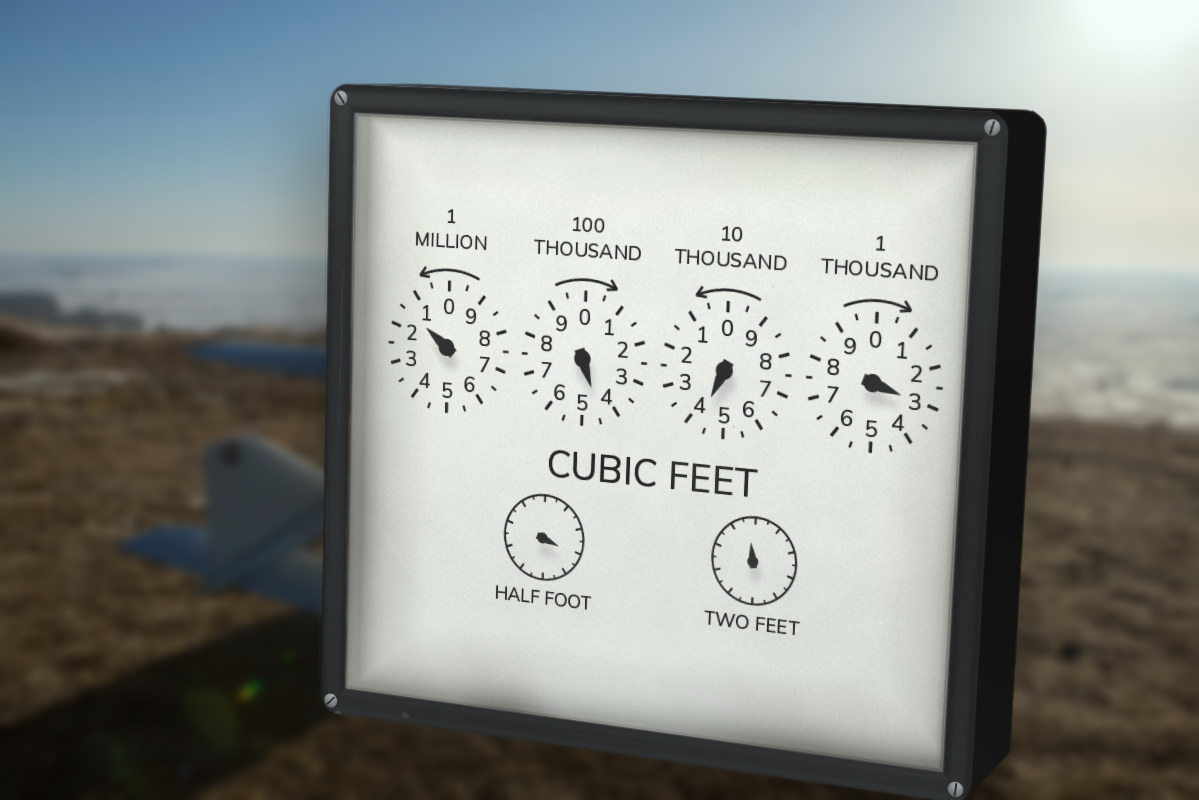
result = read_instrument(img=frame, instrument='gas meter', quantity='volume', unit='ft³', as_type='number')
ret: 144300 ft³
